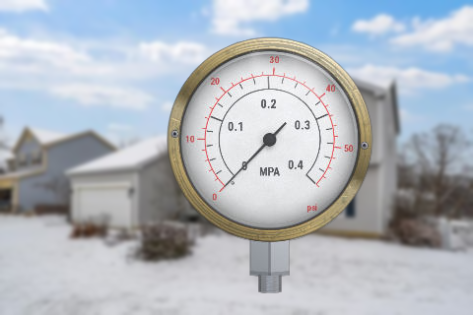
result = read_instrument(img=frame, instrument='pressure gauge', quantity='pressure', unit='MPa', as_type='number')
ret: 0 MPa
